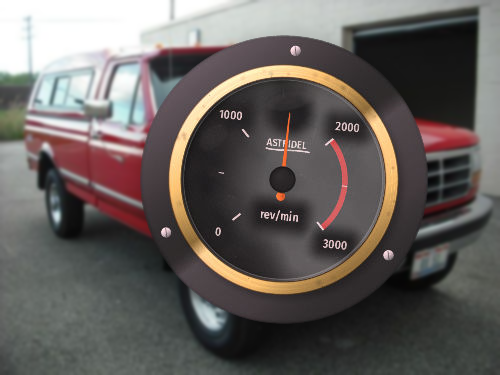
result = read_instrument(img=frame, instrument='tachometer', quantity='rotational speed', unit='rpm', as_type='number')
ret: 1500 rpm
